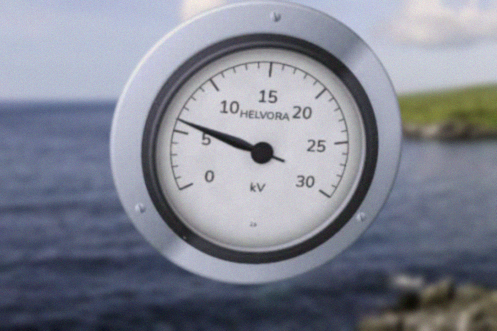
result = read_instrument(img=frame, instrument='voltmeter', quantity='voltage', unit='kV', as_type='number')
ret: 6 kV
